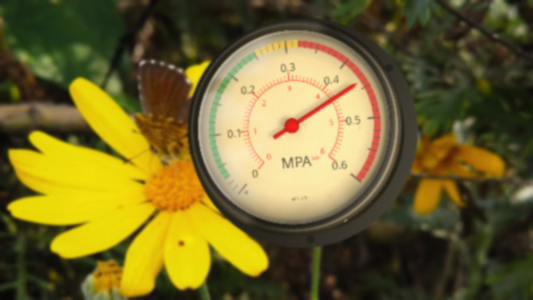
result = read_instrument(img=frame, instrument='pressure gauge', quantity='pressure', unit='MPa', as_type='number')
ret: 0.44 MPa
